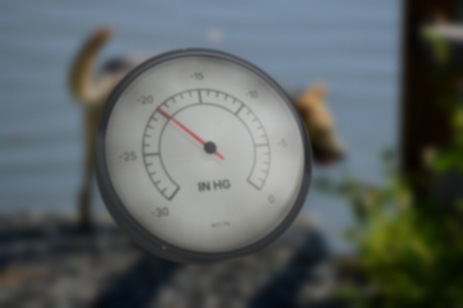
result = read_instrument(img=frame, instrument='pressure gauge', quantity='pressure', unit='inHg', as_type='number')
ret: -20 inHg
